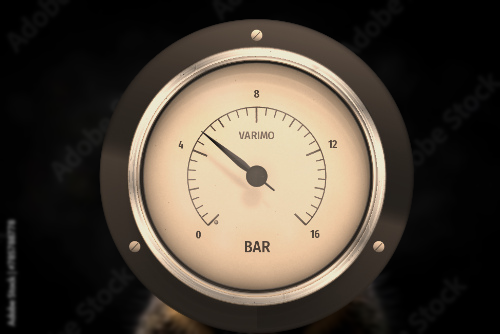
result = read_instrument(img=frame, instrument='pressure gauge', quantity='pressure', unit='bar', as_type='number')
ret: 5 bar
